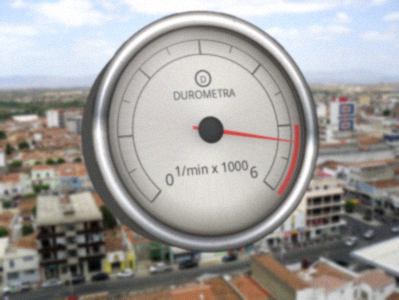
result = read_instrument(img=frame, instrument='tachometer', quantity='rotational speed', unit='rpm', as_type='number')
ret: 5250 rpm
